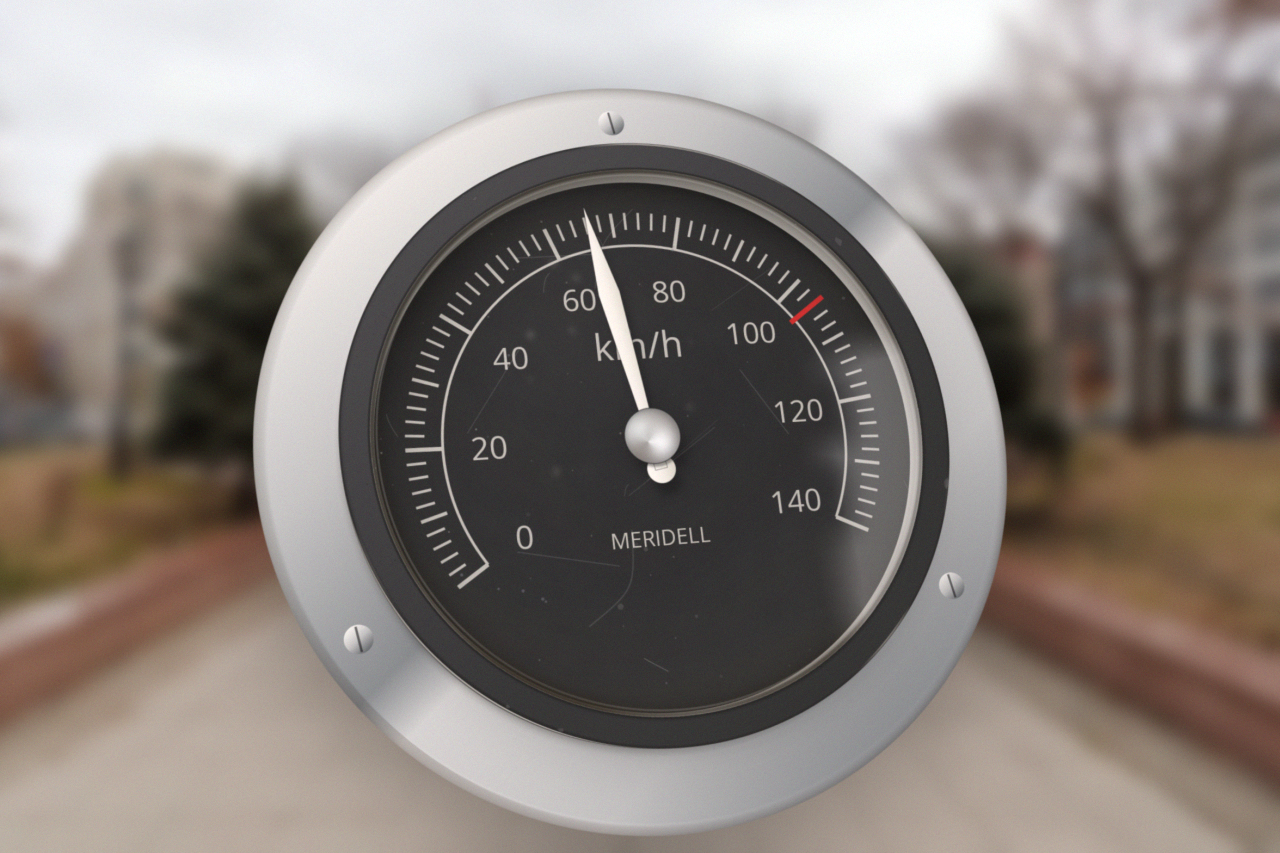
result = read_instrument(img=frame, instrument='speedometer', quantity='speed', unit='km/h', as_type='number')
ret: 66 km/h
